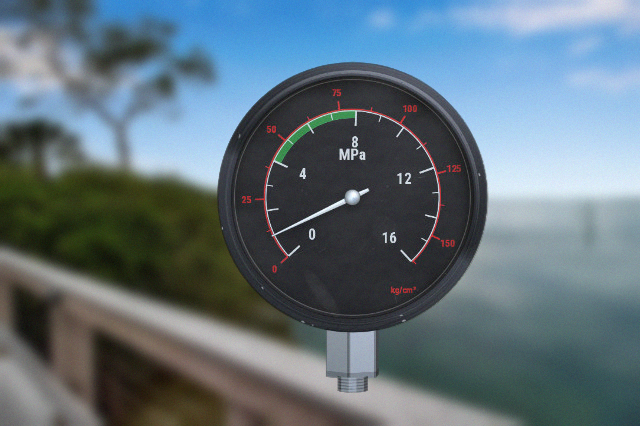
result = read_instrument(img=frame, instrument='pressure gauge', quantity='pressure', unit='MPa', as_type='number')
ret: 1 MPa
